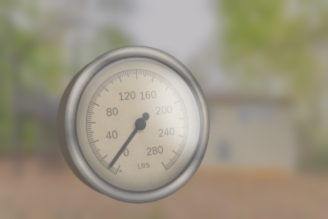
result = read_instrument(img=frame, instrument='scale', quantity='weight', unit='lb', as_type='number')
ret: 10 lb
